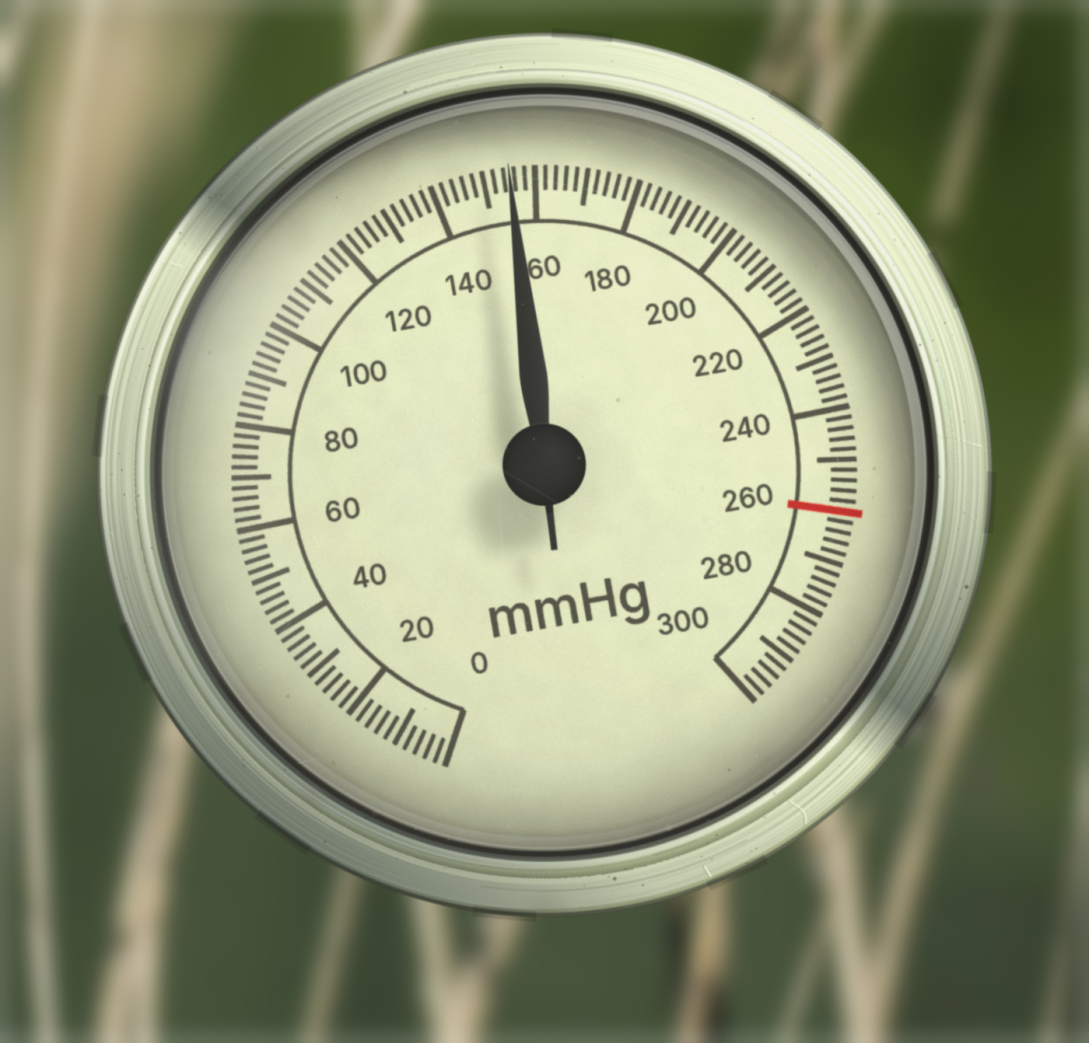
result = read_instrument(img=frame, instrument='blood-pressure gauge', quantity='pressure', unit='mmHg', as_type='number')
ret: 155 mmHg
